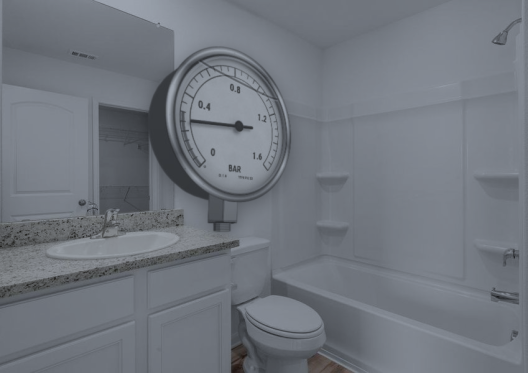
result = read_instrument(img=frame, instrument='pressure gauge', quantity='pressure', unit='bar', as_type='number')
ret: 0.25 bar
